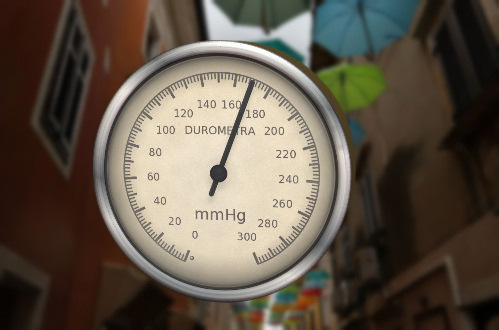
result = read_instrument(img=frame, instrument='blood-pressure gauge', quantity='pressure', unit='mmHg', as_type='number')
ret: 170 mmHg
